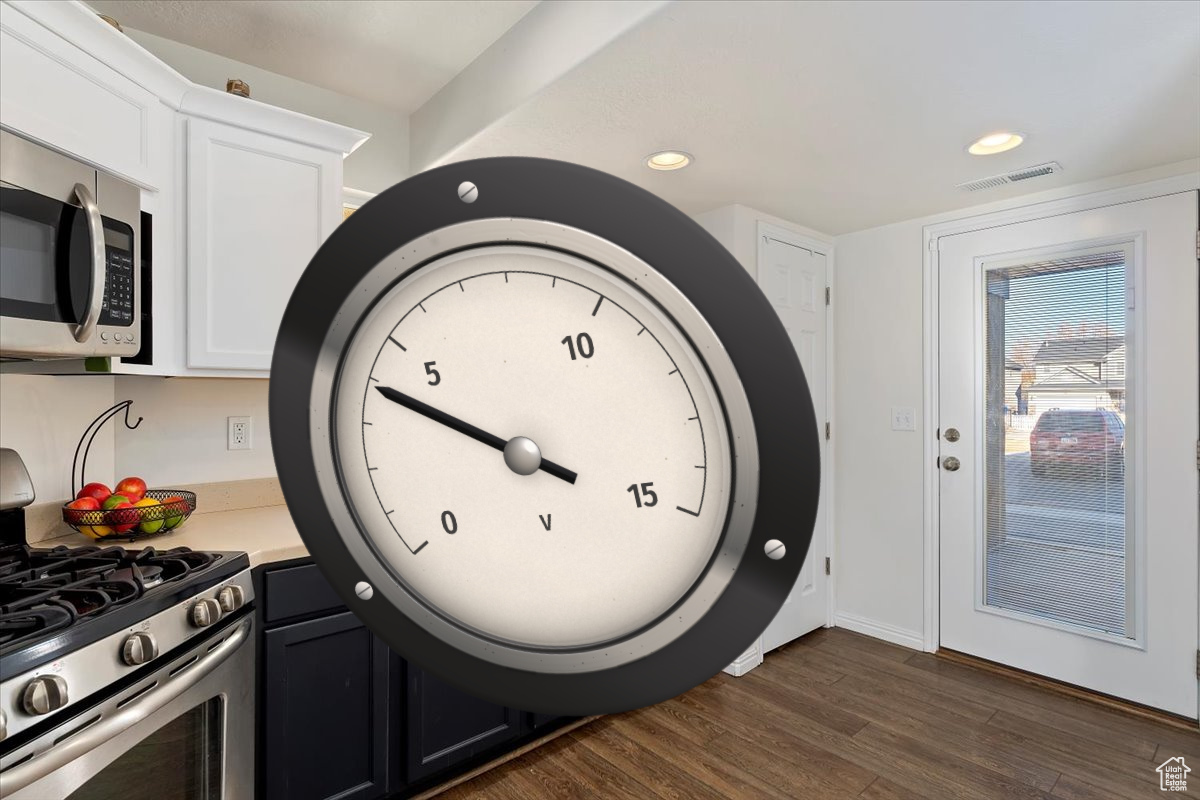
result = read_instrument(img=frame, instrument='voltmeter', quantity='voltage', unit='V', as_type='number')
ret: 4 V
